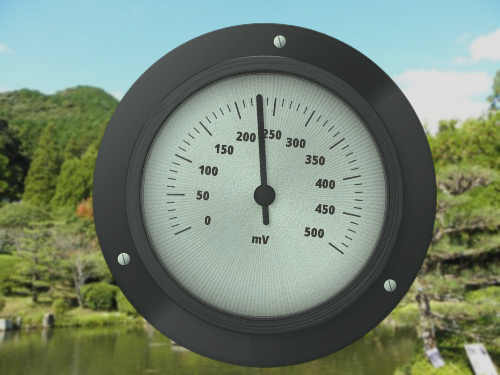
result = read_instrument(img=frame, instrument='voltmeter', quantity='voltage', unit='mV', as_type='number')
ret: 230 mV
